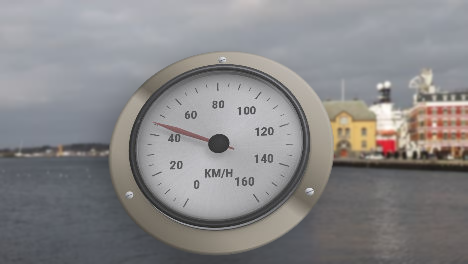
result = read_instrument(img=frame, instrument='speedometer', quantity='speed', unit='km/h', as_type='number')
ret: 45 km/h
